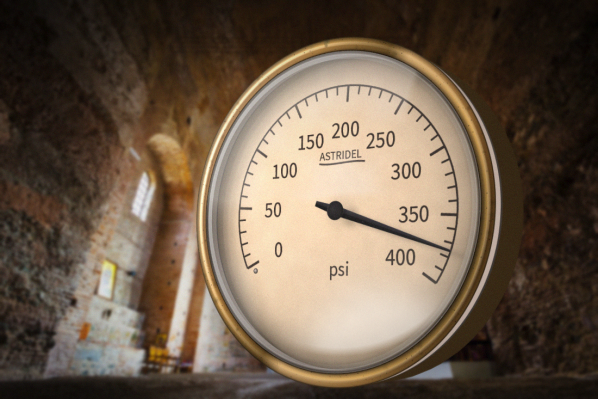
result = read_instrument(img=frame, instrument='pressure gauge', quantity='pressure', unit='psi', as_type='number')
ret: 375 psi
